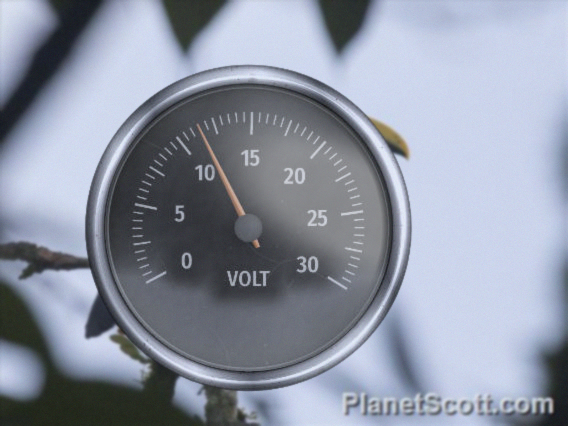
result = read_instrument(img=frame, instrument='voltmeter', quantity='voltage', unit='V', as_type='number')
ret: 11.5 V
